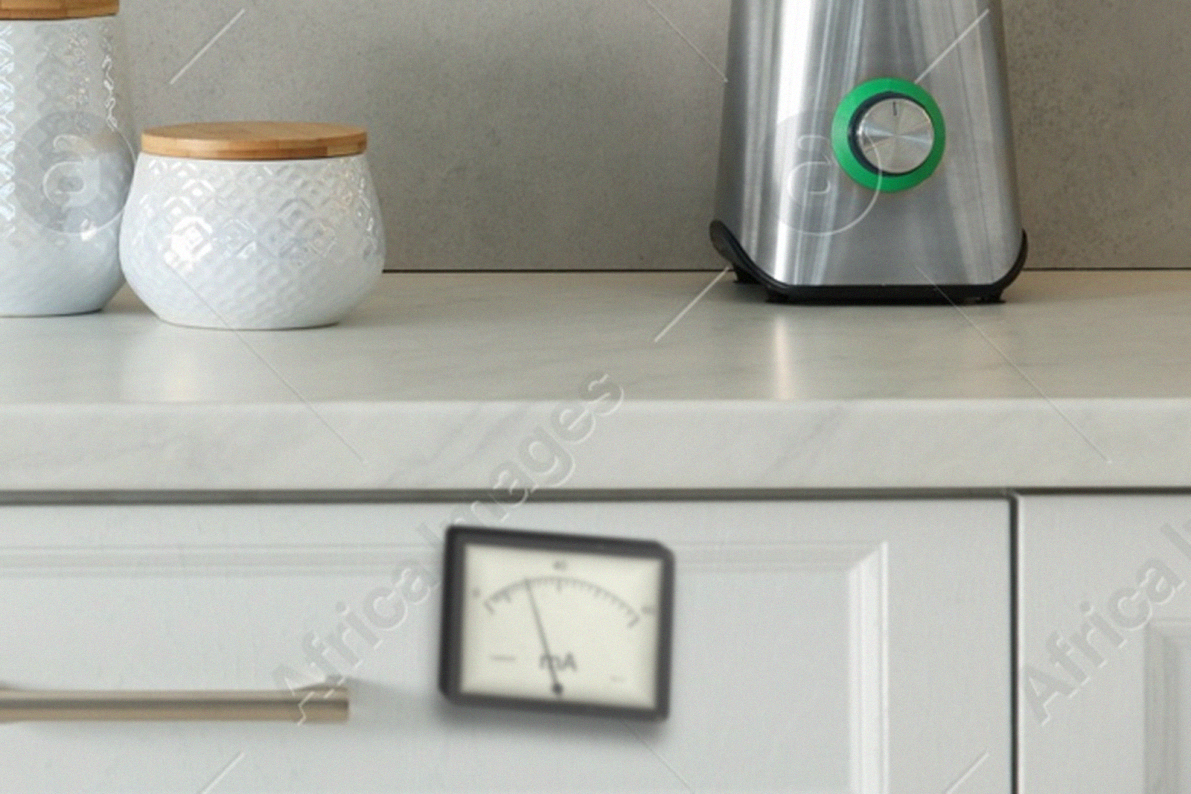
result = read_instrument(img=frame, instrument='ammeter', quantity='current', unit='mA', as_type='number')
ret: 30 mA
